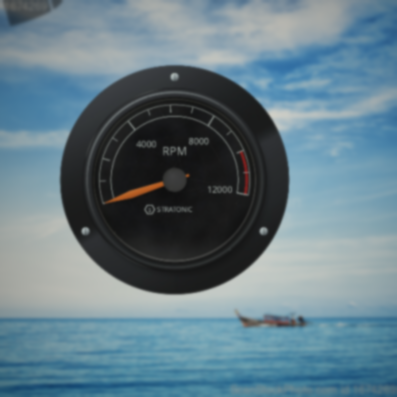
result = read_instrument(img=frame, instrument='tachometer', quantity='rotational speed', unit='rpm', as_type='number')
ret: 0 rpm
